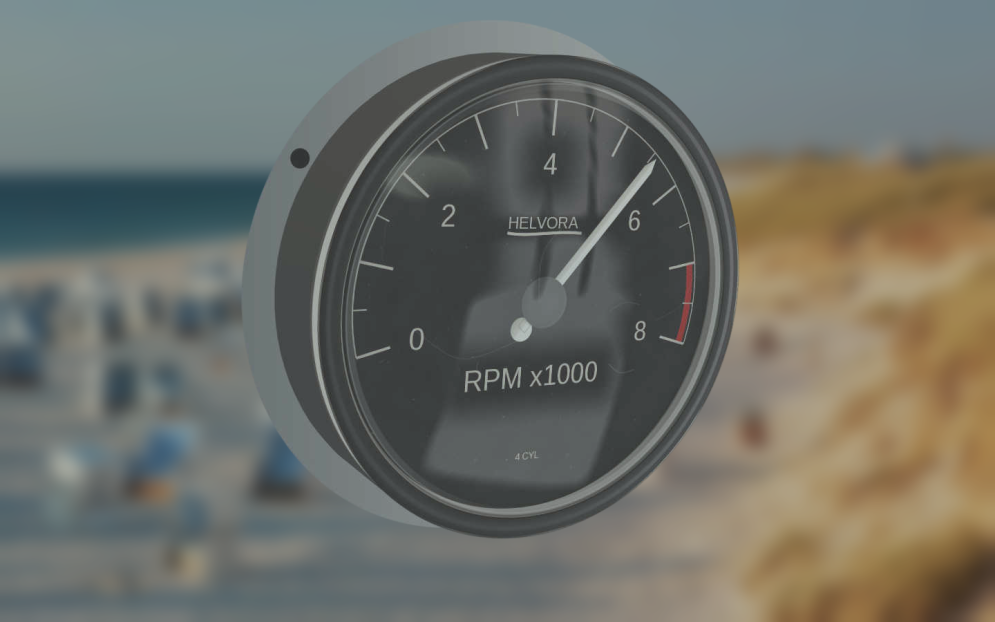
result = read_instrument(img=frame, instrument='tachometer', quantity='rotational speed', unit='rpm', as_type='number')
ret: 5500 rpm
